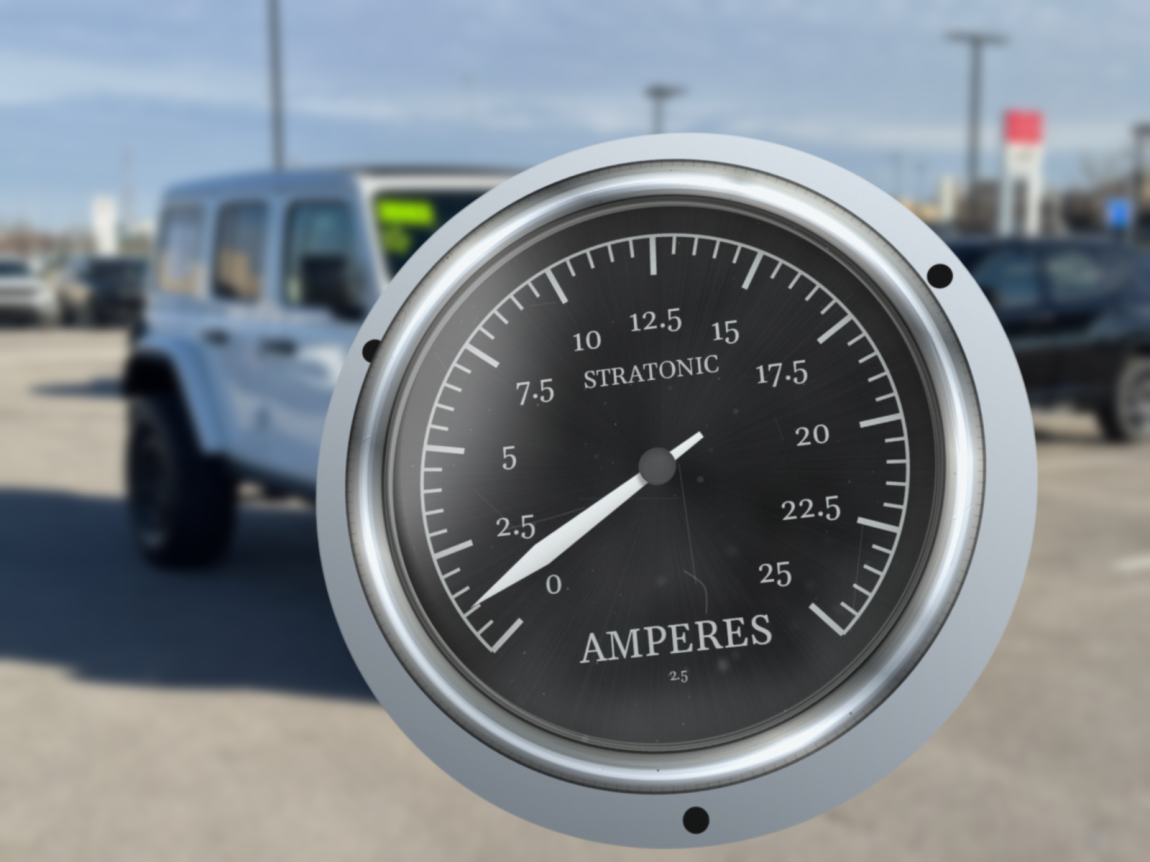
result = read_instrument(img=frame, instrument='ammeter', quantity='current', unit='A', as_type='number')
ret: 1 A
